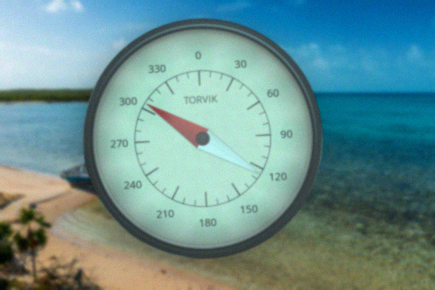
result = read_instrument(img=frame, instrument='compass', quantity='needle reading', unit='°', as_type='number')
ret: 305 °
